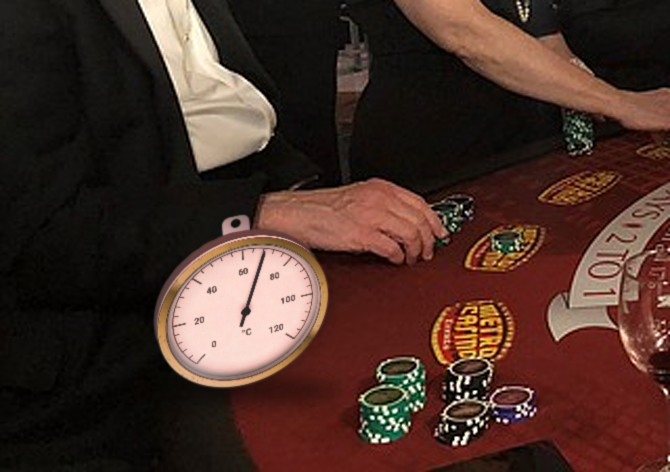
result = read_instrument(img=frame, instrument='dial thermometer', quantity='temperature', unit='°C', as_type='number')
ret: 68 °C
